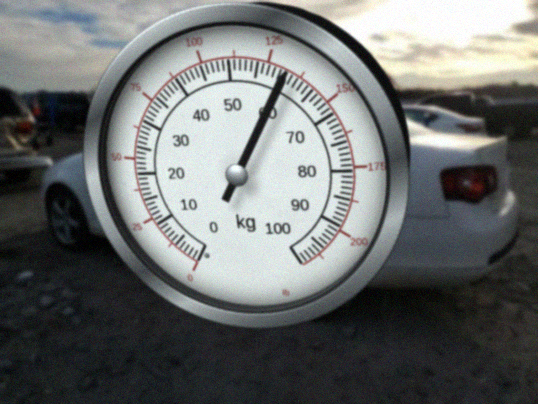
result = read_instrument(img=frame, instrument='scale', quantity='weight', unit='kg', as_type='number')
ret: 60 kg
